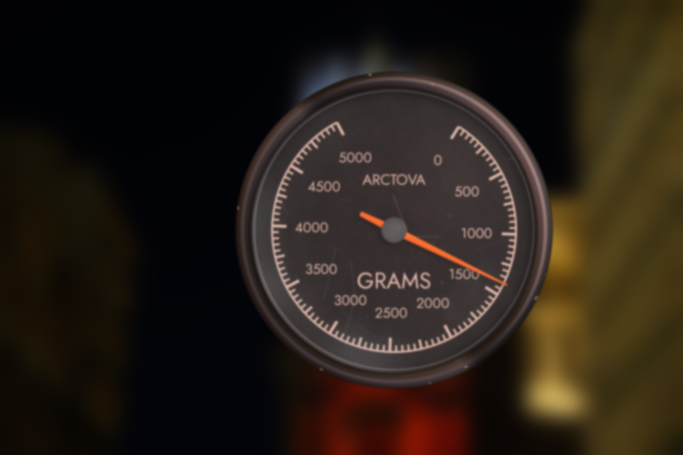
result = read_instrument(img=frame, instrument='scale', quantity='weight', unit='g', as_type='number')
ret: 1400 g
